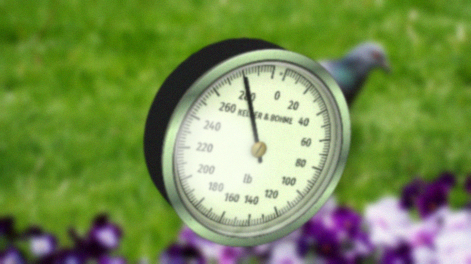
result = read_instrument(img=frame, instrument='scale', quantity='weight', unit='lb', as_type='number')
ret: 280 lb
